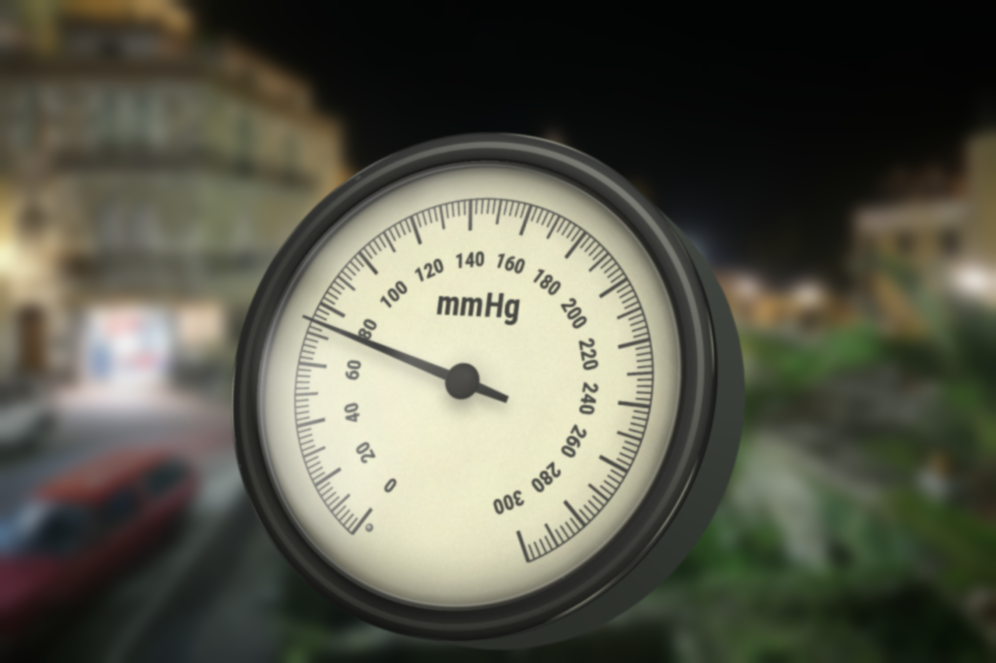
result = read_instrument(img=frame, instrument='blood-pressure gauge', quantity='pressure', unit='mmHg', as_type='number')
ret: 74 mmHg
